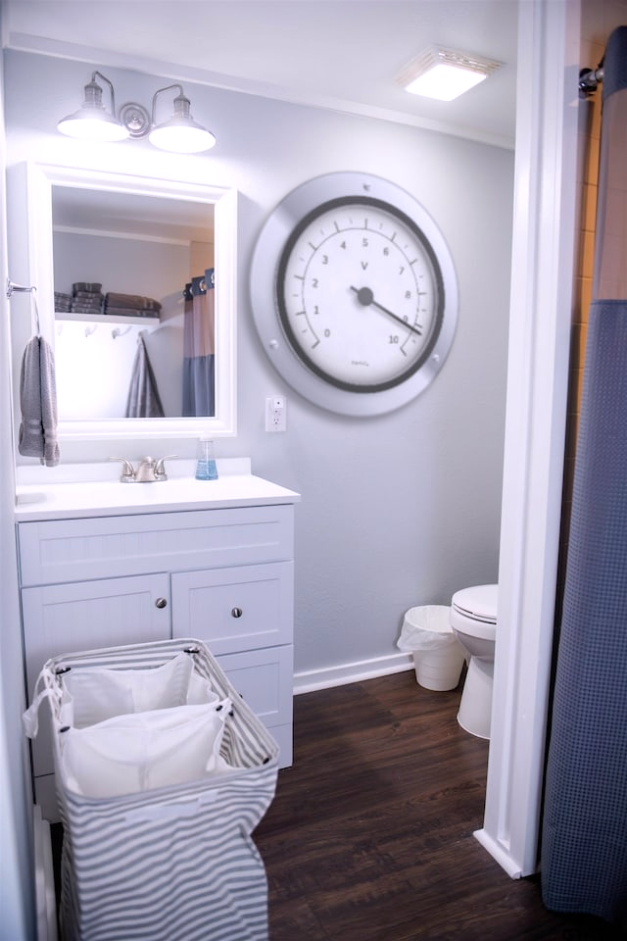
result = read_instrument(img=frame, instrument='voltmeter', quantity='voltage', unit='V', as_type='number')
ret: 9.25 V
